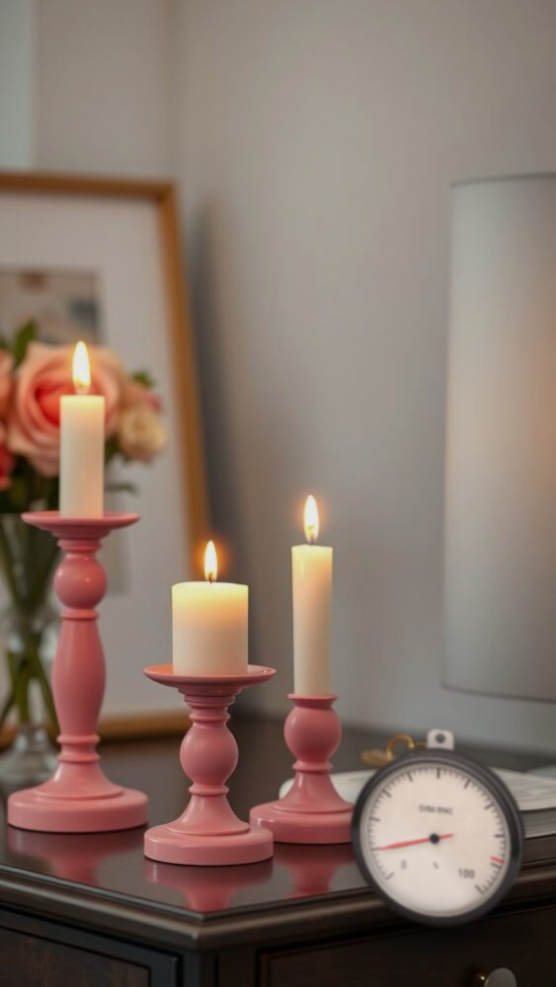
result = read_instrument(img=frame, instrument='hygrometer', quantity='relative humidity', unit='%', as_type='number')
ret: 10 %
